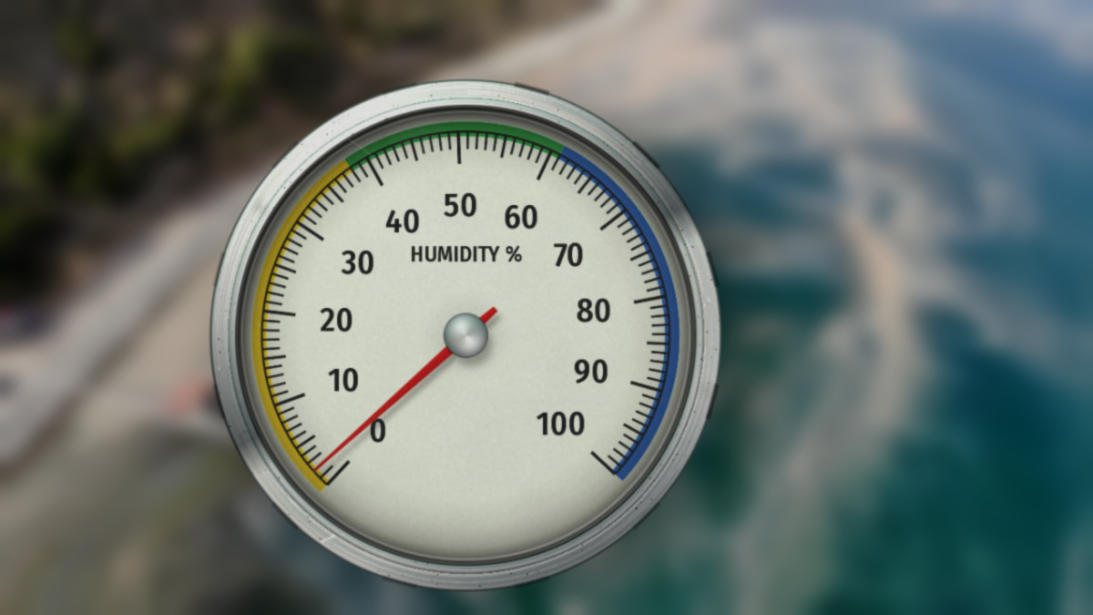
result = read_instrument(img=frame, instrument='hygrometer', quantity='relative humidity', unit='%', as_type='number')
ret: 2 %
